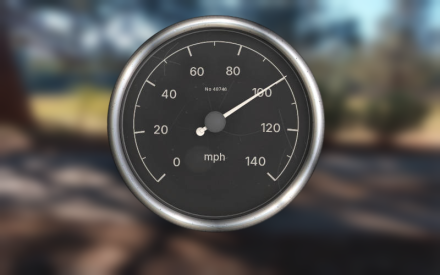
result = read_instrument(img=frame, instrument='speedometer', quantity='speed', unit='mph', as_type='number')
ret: 100 mph
